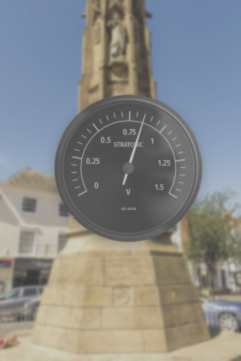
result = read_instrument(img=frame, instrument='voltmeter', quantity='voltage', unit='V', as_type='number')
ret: 0.85 V
